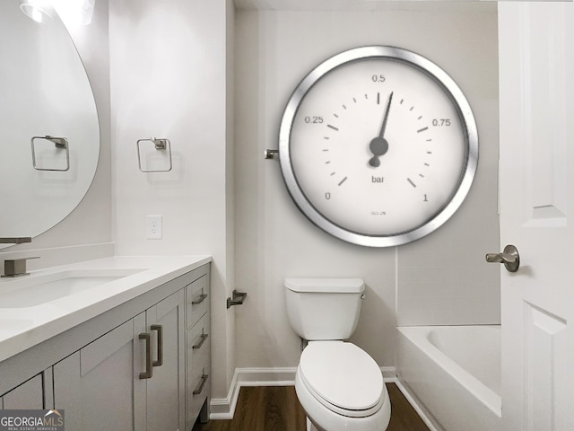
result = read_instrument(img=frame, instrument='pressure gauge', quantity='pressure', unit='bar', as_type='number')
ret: 0.55 bar
